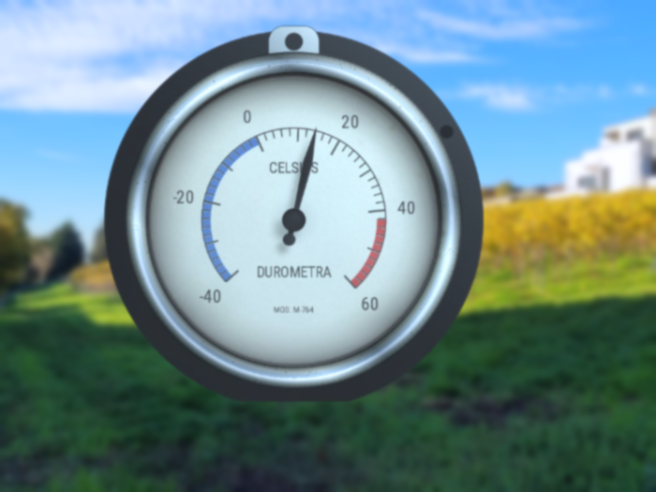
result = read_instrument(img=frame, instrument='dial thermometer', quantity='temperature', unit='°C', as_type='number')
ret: 14 °C
